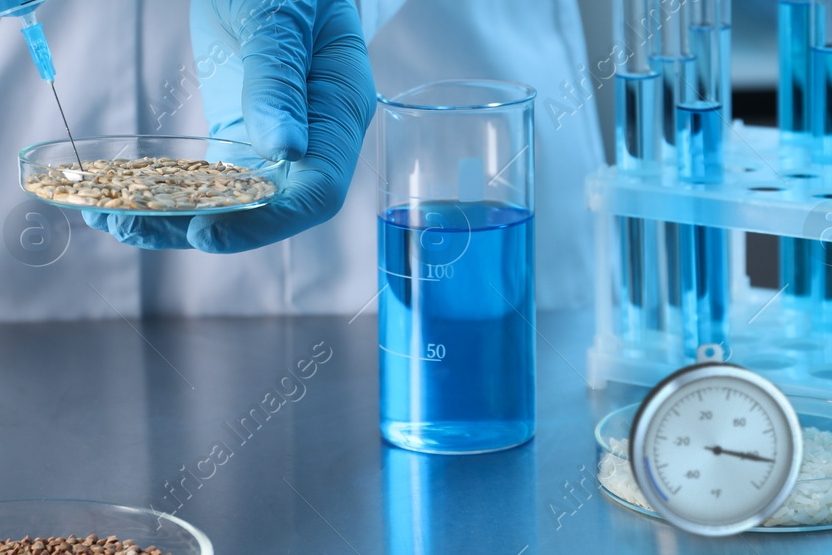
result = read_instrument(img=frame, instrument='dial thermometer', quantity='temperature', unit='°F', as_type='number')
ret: 100 °F
